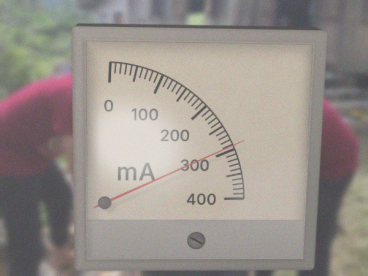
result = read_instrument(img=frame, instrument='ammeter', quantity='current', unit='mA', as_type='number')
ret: 290 mA
